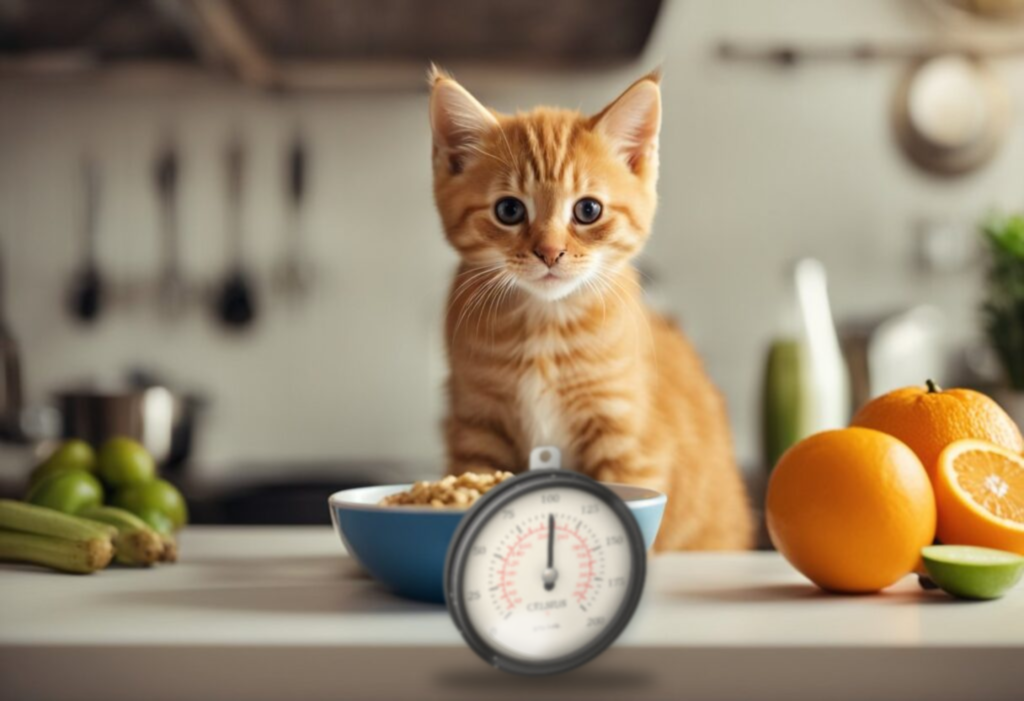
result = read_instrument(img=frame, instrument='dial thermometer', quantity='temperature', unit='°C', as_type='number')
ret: 100 °C
